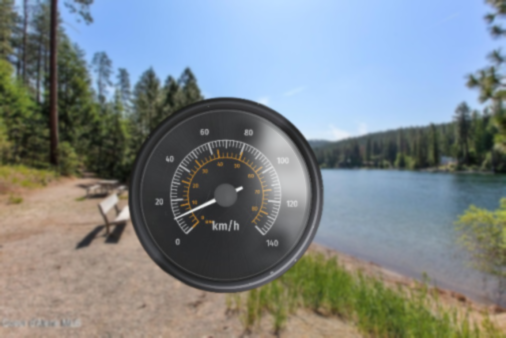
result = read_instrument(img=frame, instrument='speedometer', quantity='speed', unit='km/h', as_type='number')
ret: 10 km/h
